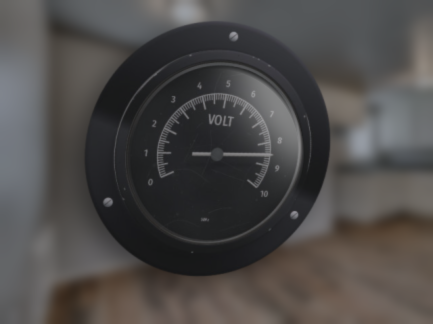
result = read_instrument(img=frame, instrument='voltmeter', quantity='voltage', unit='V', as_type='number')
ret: 8.5 V
